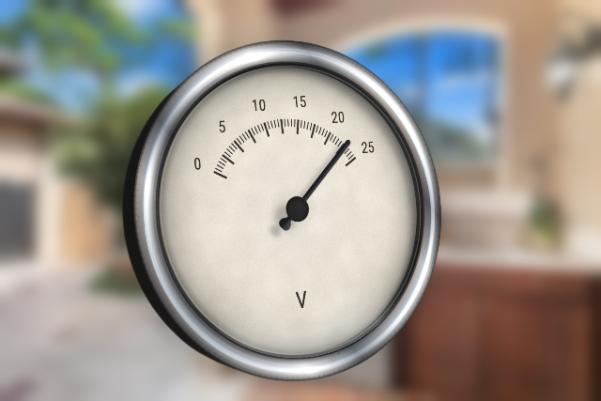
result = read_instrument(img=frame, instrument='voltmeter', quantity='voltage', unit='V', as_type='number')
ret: 22.5 V
